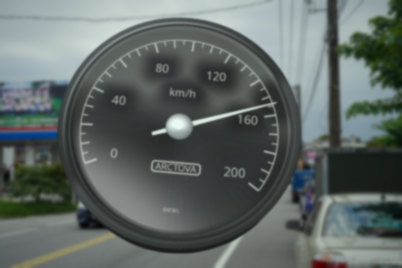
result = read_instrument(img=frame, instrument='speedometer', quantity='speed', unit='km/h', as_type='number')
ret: 155 km/h
